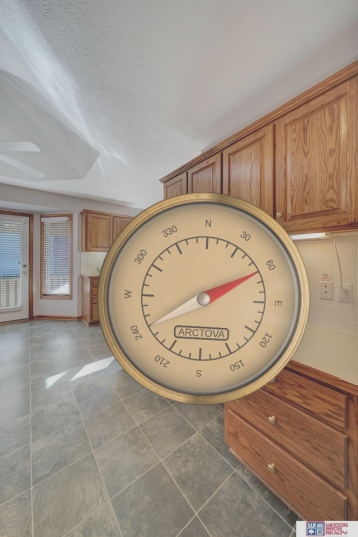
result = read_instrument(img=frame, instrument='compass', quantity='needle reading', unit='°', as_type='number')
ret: 60 °
